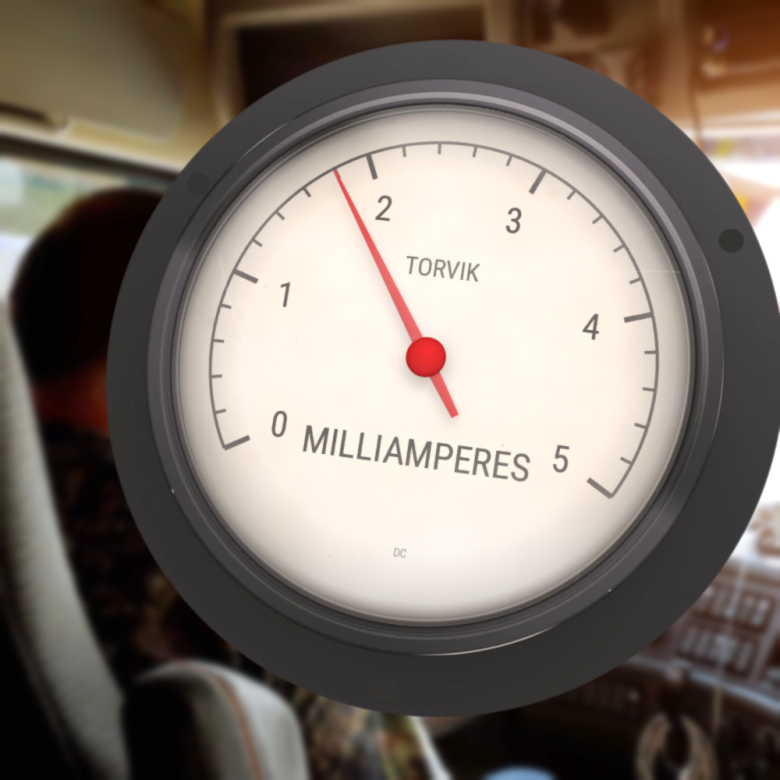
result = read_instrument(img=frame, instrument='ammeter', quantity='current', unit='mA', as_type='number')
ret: 1.8 mA
